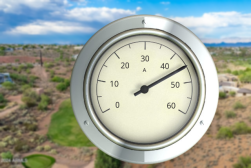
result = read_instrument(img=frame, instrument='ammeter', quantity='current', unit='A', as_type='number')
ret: 45 A
